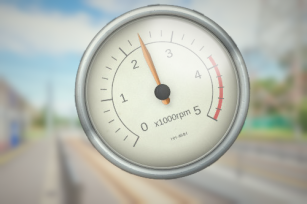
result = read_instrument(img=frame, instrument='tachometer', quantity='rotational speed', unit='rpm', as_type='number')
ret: 2400 rpm
